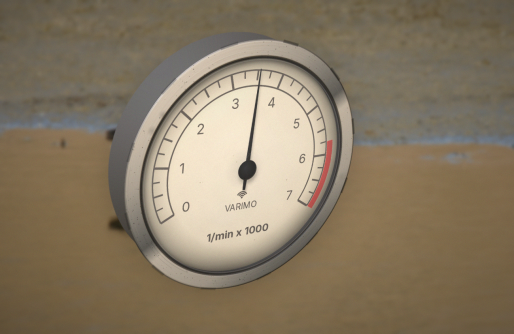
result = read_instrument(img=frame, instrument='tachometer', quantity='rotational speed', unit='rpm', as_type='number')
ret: 3500 rpm
